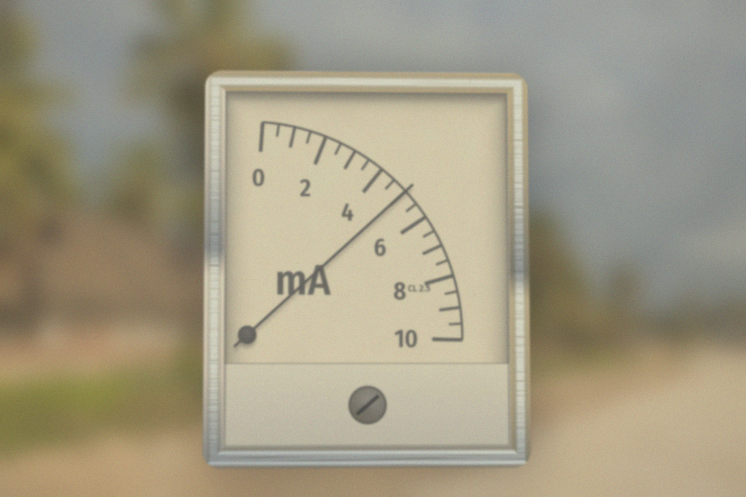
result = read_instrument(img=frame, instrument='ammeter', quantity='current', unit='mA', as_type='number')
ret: 5 mA
